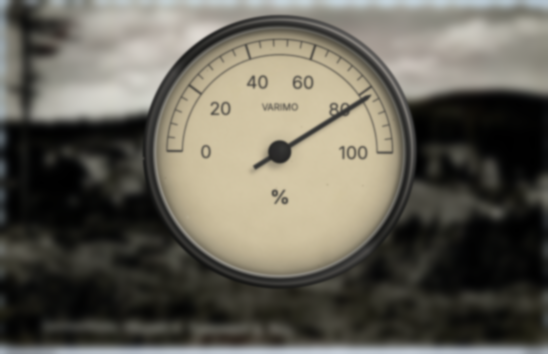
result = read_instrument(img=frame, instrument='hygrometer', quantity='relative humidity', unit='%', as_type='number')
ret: 82 %
